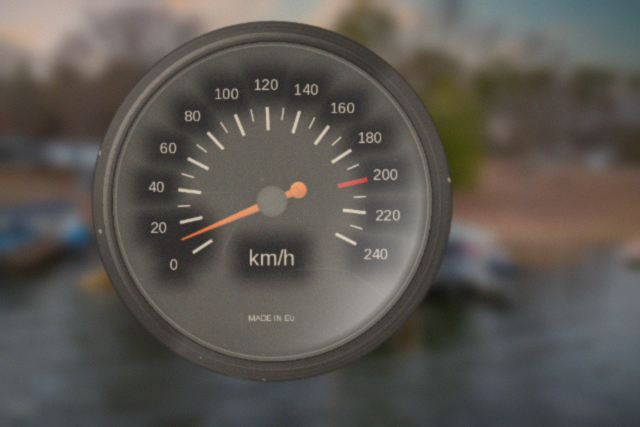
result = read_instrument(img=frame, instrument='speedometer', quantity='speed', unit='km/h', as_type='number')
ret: 10 km/h
